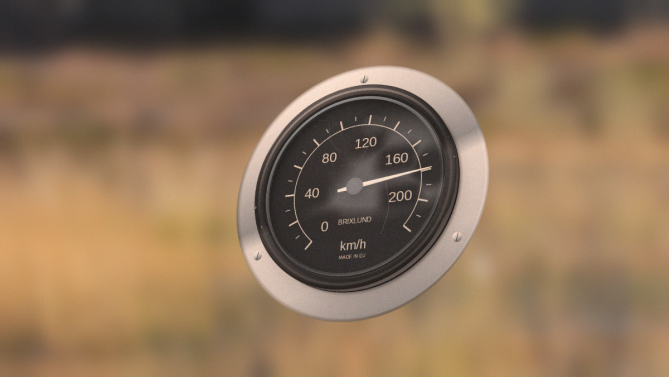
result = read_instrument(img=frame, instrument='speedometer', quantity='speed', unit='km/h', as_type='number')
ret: 180 km/h
